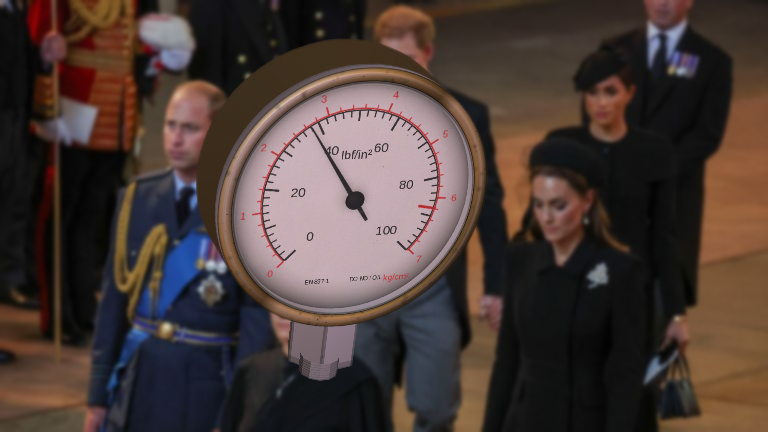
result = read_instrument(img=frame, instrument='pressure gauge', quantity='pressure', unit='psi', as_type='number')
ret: 38 psi
